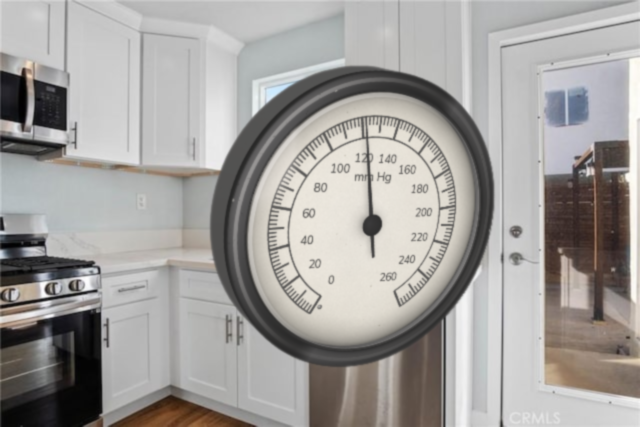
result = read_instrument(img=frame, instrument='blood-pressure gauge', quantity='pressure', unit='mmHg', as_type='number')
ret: 120 mmHg
